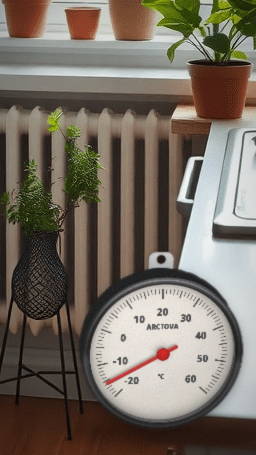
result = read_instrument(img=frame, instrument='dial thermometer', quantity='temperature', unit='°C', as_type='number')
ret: -15 °C
